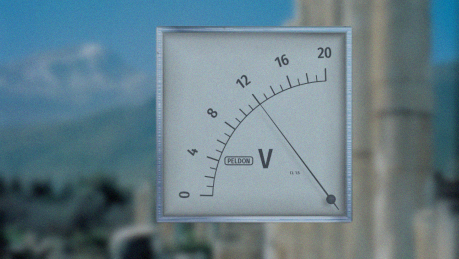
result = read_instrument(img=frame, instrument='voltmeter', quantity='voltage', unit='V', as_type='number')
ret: 12 V
